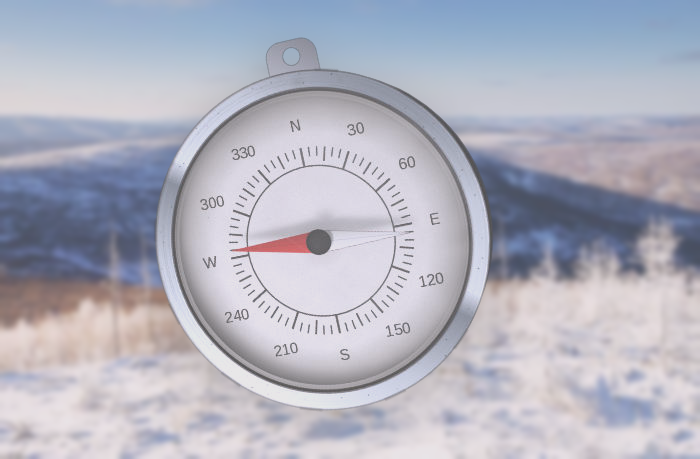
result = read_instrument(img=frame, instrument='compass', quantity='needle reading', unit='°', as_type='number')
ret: 275 °
